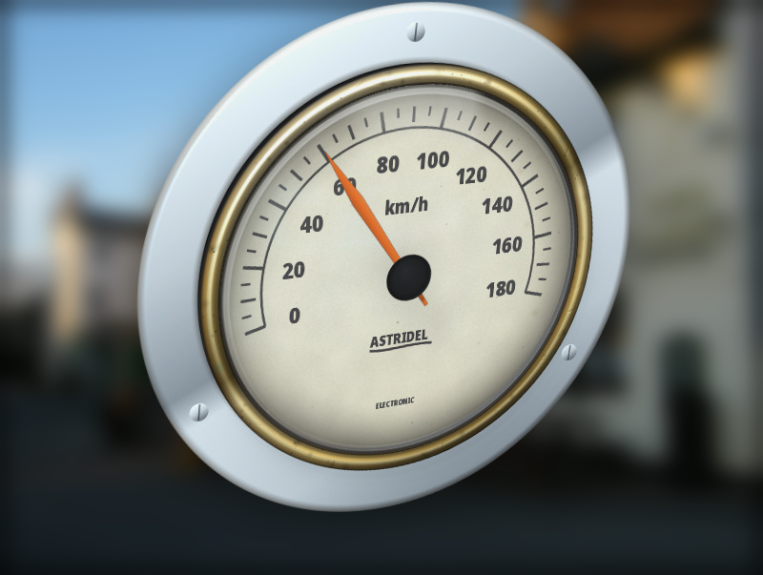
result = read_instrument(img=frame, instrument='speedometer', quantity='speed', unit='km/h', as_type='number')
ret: 60 km/h
